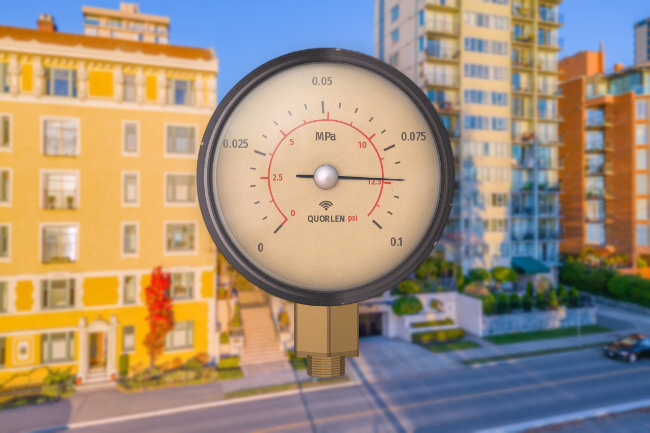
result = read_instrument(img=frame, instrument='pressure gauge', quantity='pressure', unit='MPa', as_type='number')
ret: 0.085 MPa
